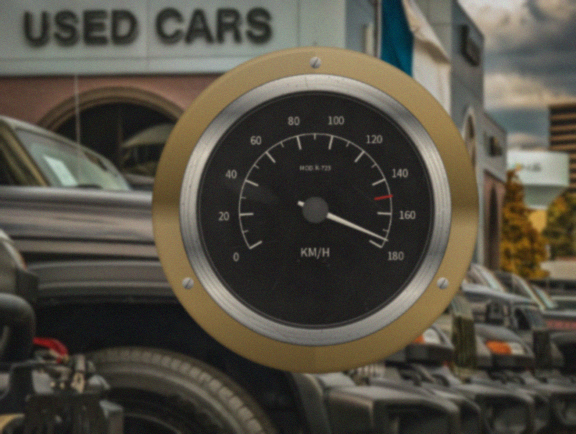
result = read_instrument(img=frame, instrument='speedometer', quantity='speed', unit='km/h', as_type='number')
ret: 175 km/h
